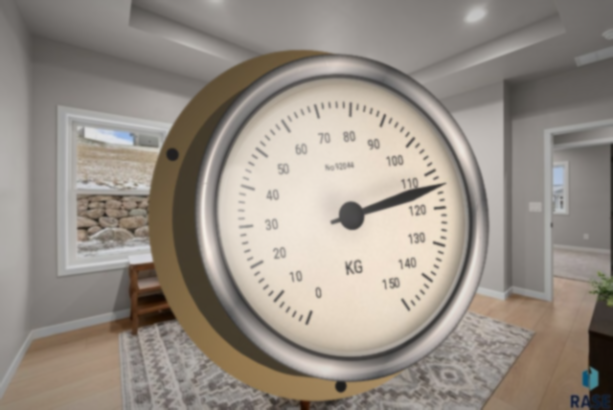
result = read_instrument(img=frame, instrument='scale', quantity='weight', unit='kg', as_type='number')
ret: 114 kg
